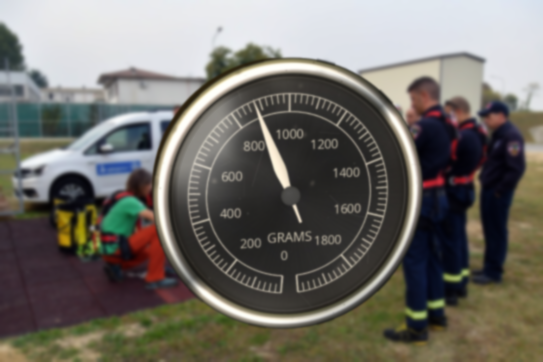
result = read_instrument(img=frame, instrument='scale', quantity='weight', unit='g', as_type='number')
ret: 880 g
